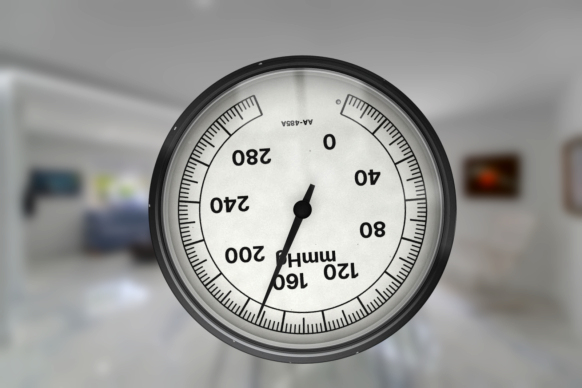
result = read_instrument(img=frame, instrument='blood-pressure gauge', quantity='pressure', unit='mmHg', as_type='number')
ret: 172 mmHg
